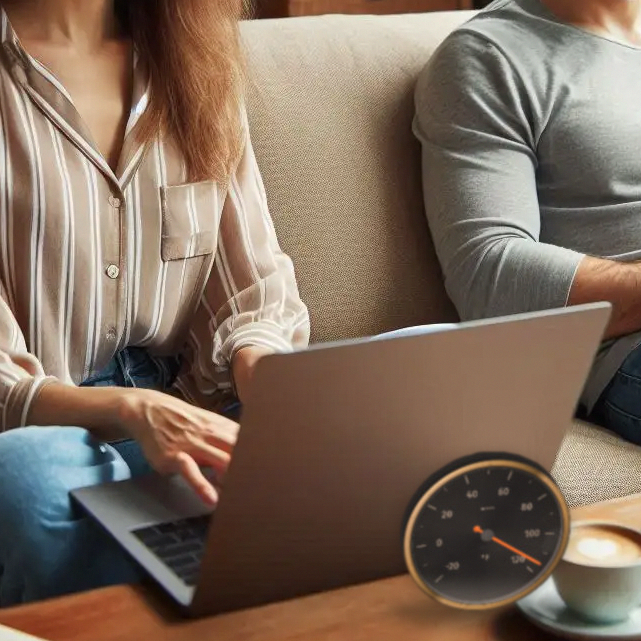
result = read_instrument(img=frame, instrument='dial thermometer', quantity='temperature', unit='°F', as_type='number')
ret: 115 °F
